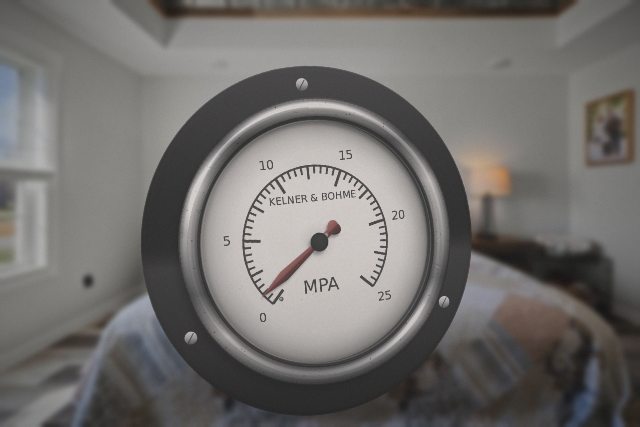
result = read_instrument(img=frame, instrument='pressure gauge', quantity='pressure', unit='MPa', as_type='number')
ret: 1 MPa
